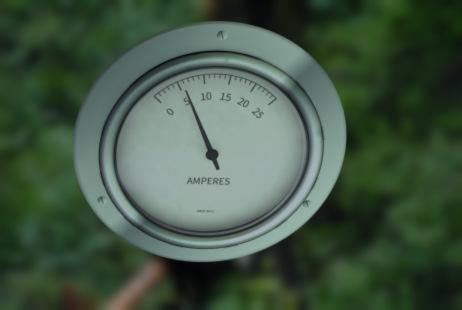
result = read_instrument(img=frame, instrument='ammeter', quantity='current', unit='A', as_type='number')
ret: 6 A
